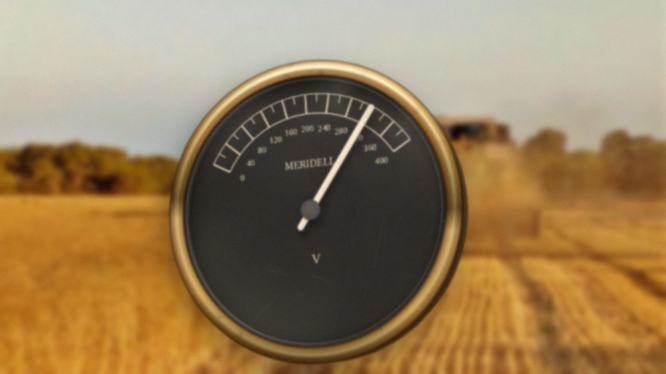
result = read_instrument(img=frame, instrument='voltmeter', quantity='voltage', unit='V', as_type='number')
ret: 320 V
